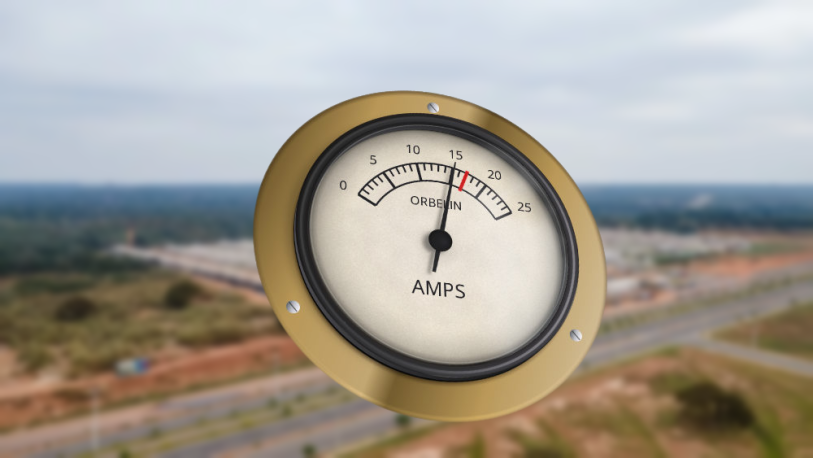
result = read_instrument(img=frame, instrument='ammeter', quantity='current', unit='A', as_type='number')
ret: 15 A
